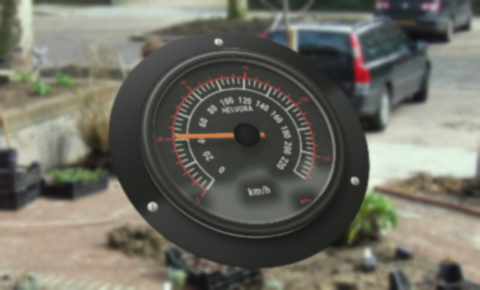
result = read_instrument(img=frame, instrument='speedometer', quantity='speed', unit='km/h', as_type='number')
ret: 40 km/h
